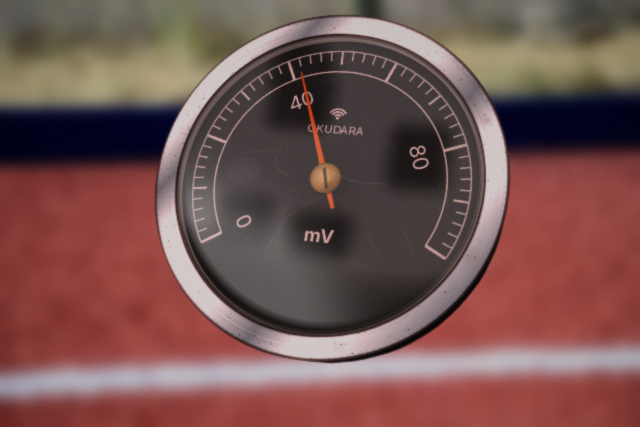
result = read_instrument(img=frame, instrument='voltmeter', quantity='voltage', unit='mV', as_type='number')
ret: 42 mV
